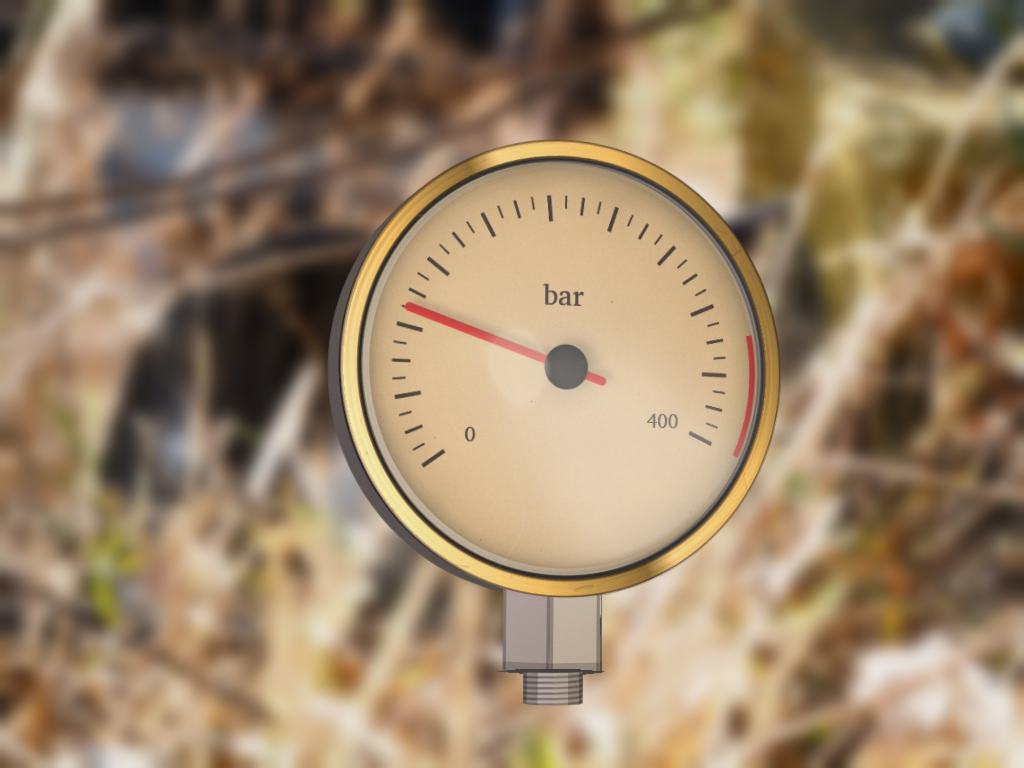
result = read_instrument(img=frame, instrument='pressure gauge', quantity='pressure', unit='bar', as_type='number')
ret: 90 bar
